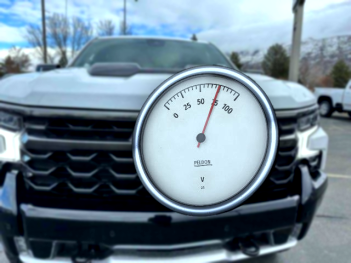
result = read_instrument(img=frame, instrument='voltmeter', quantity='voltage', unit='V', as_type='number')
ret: 75 V
